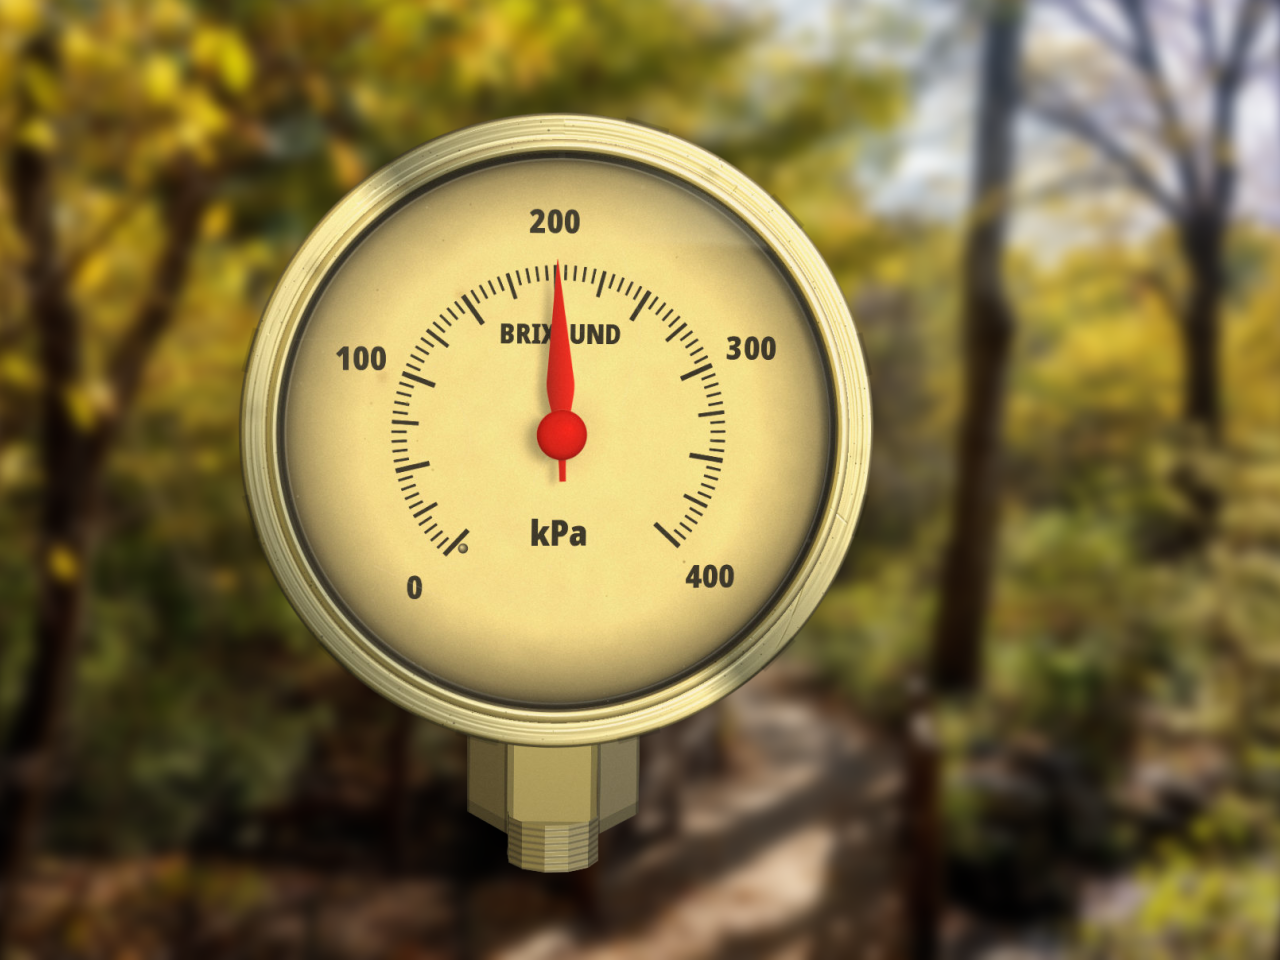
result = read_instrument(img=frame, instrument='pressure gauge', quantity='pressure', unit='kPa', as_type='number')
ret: 200 kPa
